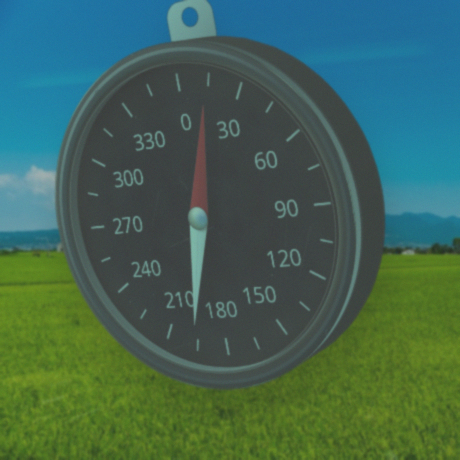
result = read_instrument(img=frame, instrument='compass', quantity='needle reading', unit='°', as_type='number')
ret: 15 °
